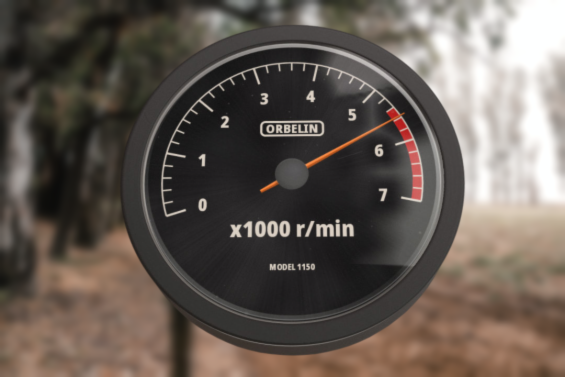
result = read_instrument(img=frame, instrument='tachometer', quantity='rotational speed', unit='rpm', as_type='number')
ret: 5600 rpm
